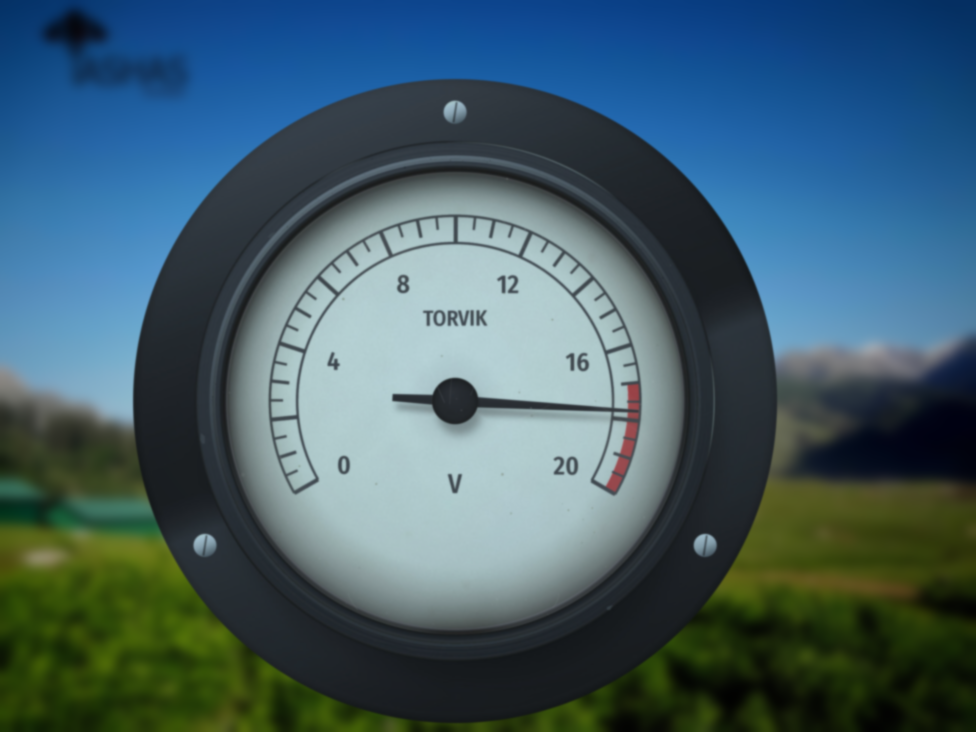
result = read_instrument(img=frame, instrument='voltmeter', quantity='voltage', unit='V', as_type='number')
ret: 17.75 V
